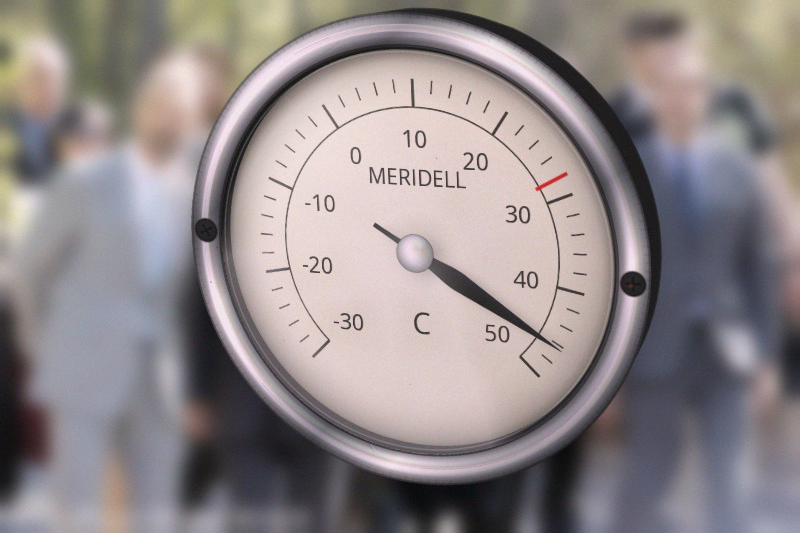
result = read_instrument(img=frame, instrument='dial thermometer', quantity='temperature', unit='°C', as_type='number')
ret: 46 °C
